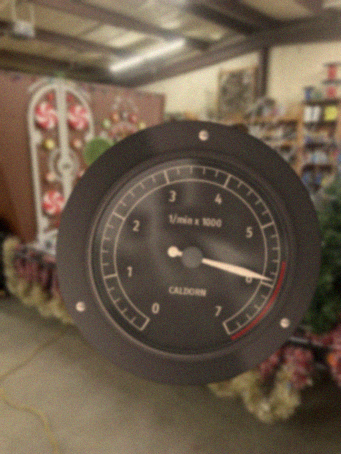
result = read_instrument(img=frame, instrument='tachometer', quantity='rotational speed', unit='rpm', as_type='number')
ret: 5900 rpm
